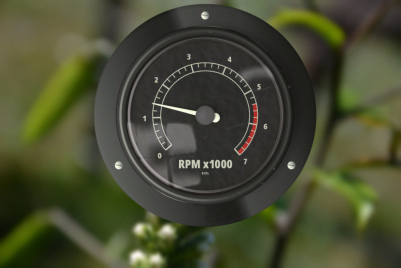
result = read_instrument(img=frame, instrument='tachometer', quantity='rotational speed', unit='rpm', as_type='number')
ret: 1400 rpm
